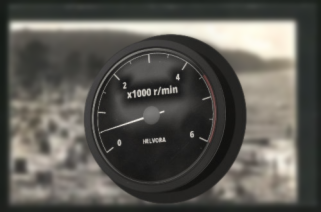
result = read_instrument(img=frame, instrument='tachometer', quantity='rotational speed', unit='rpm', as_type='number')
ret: 500 rpm
